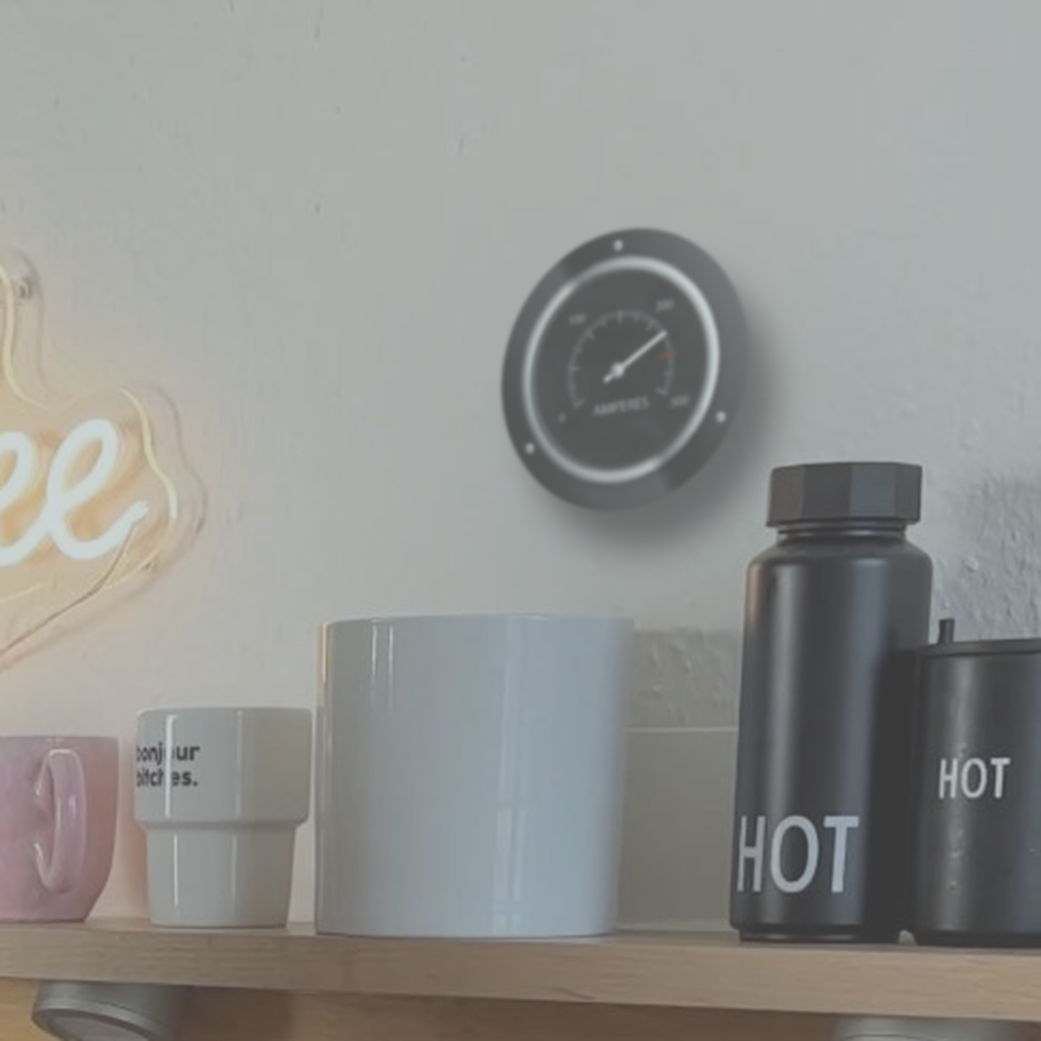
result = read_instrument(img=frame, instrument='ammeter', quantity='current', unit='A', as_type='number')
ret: 225 A
